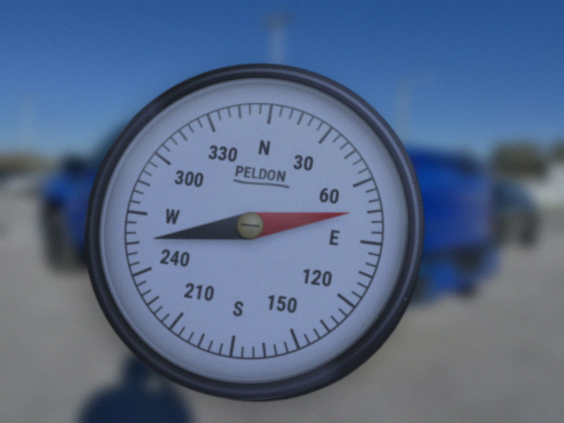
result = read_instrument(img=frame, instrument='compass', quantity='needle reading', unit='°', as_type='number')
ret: 75 °
